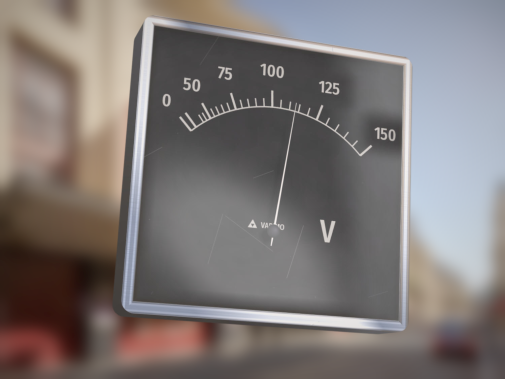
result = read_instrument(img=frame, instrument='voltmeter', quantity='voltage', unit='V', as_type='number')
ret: 112.5 V
